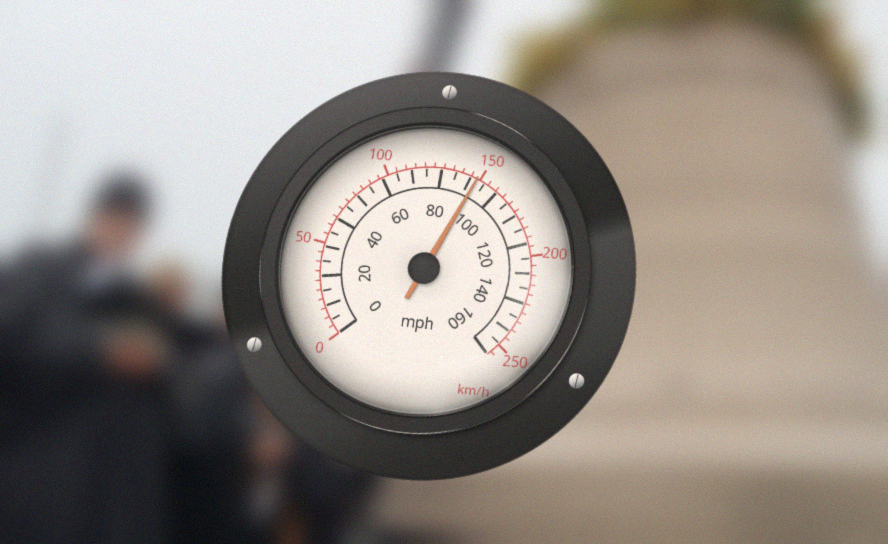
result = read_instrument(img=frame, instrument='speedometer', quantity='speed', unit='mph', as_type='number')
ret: 92.5 mph
